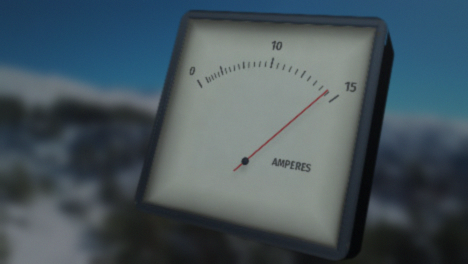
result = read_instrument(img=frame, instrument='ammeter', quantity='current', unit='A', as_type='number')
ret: 14.5 A
